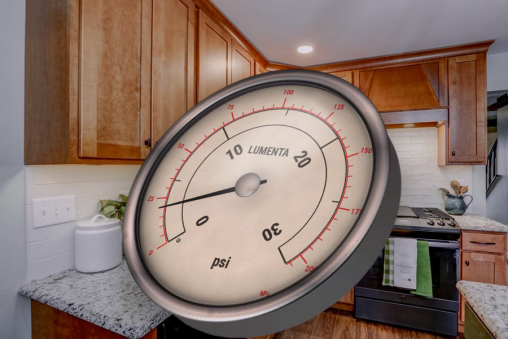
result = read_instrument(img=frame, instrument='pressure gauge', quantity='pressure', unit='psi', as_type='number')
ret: 2.5 psi
